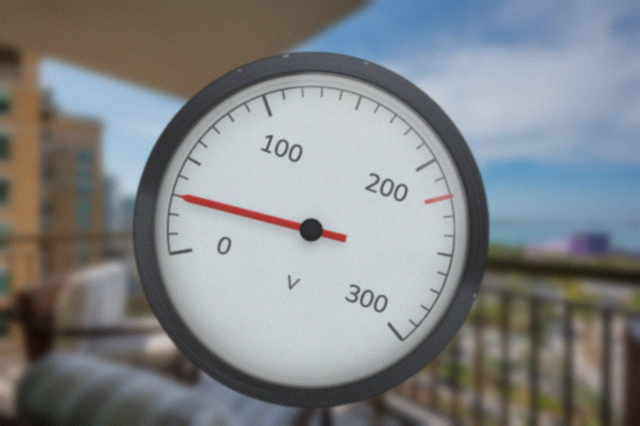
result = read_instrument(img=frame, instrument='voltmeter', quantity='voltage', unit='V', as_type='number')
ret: 30 V
